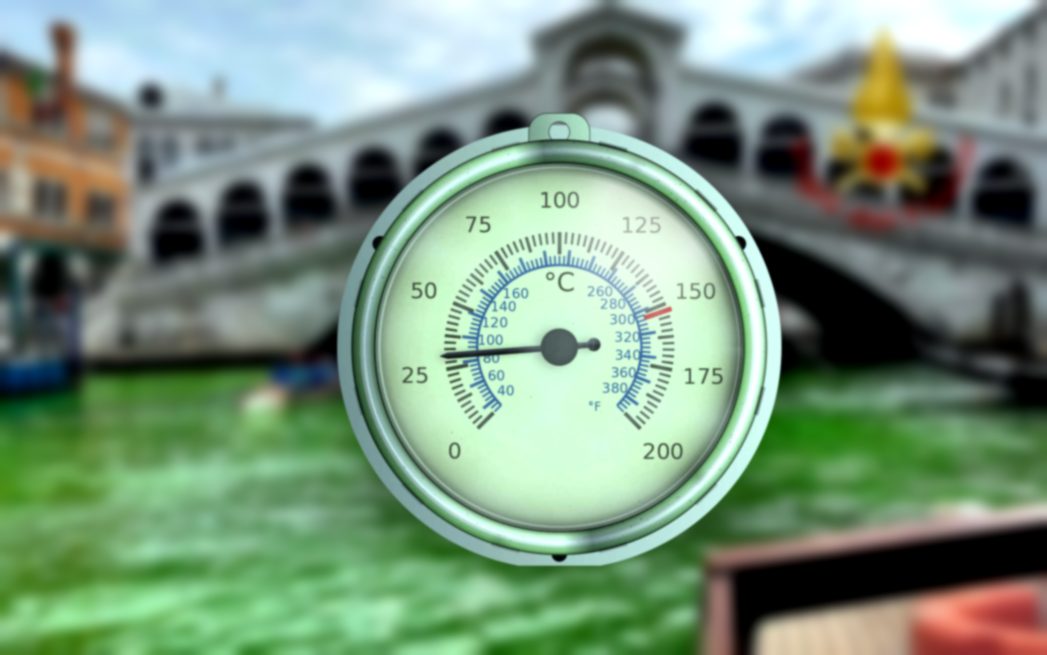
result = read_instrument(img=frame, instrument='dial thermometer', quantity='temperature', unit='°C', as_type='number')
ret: 30 °C
